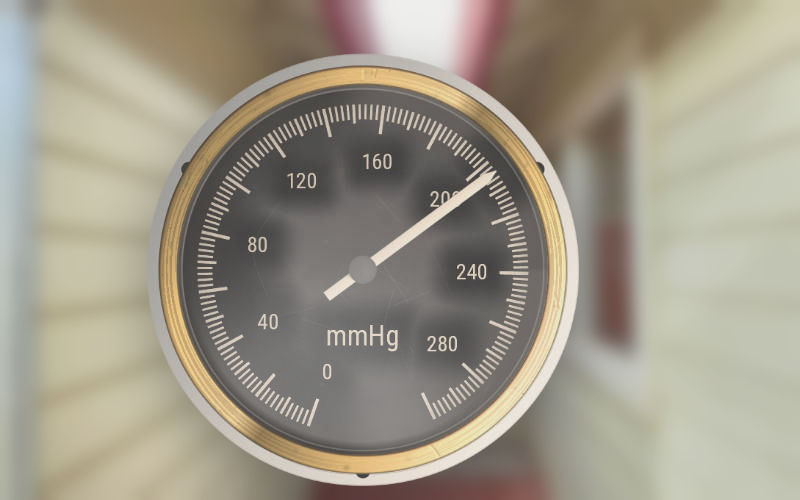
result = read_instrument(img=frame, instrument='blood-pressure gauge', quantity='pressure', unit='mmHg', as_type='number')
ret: 204 mmHg
